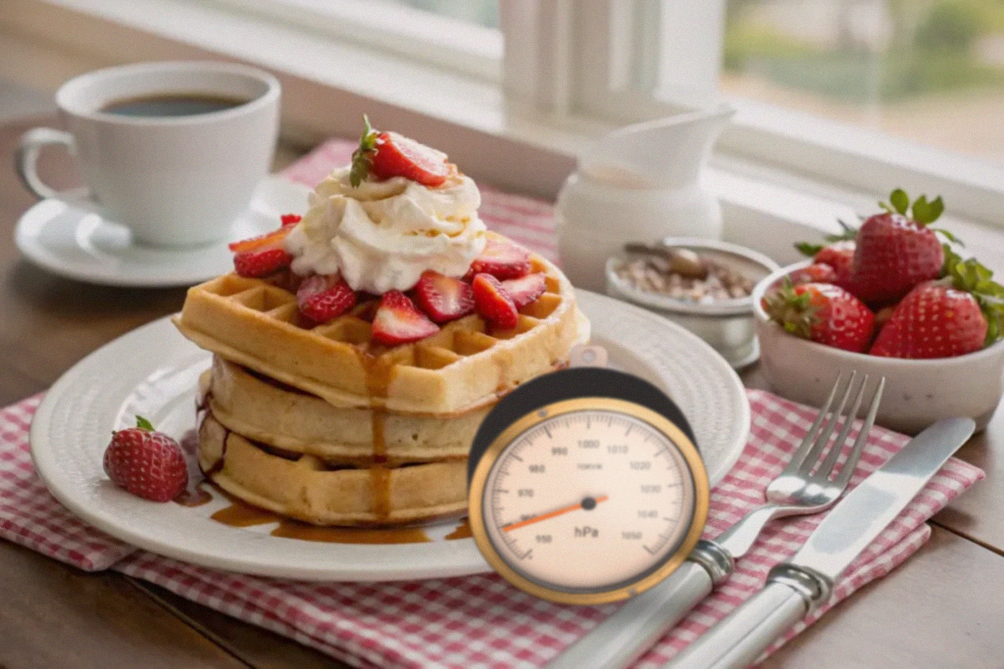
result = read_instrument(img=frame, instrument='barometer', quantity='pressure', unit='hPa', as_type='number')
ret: 960 hPa
